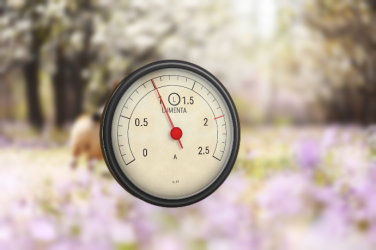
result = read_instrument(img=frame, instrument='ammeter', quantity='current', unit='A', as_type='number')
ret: 1 A
